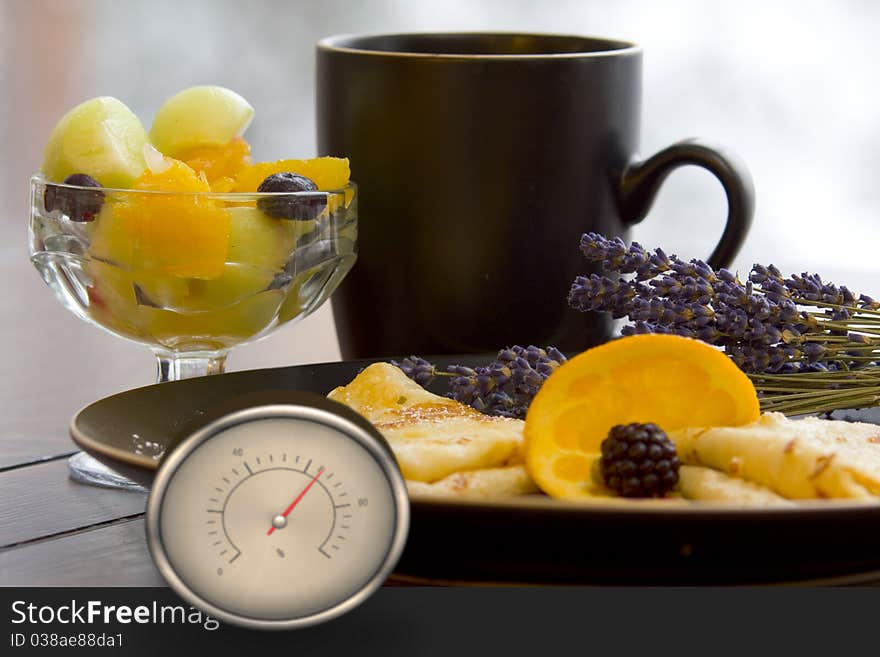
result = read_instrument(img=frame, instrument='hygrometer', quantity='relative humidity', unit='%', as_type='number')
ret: 64 %
